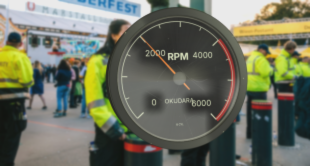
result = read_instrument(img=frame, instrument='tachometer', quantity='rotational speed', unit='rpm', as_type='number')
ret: 2000 rpm
